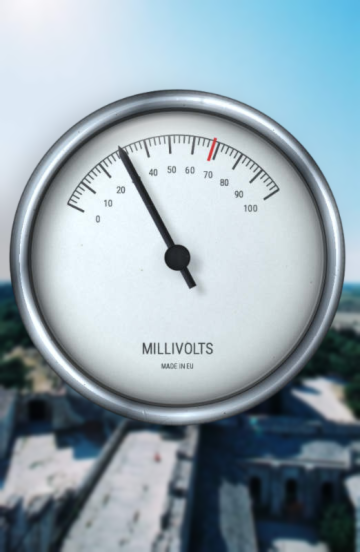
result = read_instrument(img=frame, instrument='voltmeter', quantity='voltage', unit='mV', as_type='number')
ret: 30 mV
